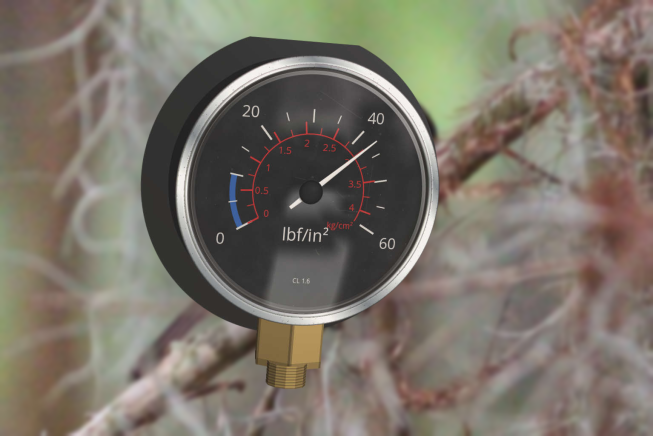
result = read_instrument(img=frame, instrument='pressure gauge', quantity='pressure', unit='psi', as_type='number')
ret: 42.5 psi
